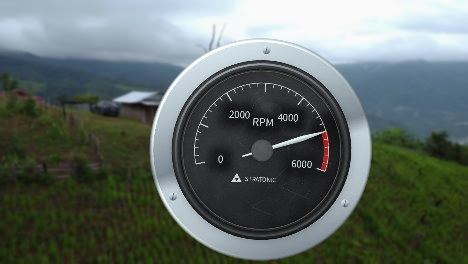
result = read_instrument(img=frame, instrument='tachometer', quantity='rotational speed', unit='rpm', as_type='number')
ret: 5000 rpm
